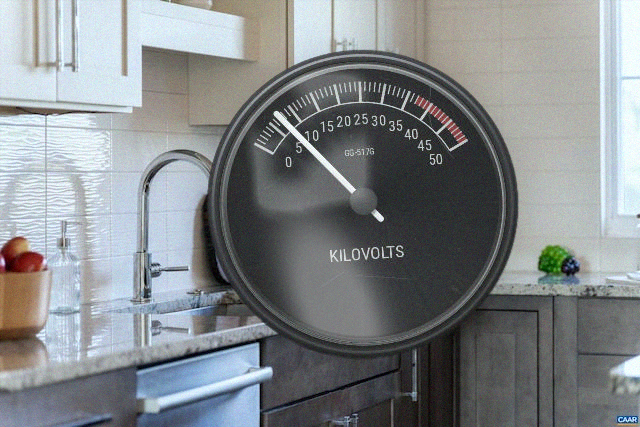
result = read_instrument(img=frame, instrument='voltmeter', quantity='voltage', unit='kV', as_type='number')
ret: 7 kV
